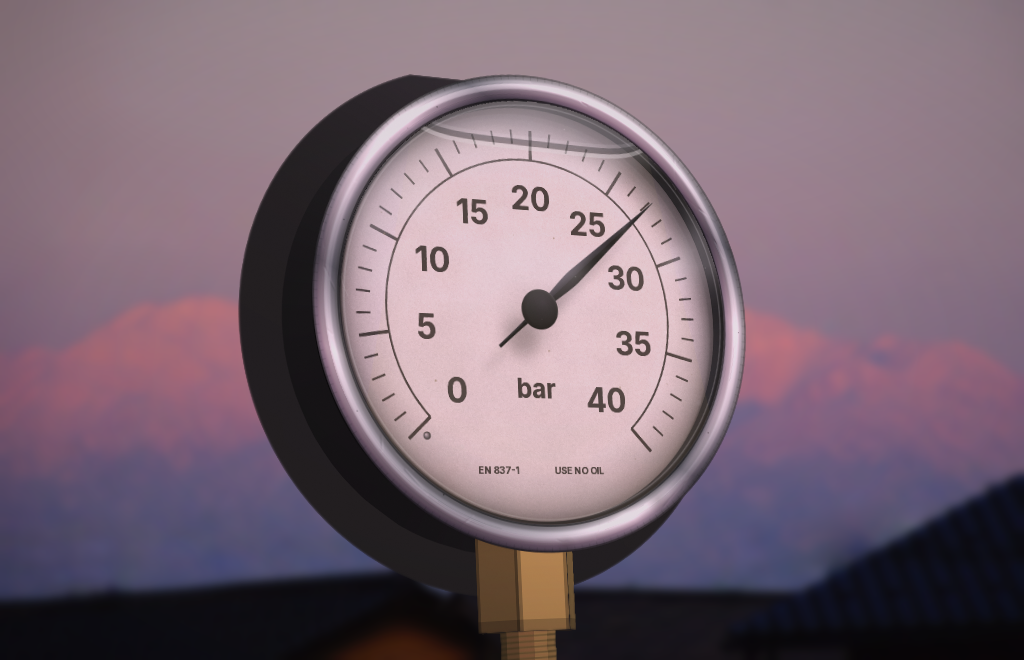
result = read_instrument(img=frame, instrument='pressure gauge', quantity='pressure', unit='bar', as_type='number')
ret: 27 bar
